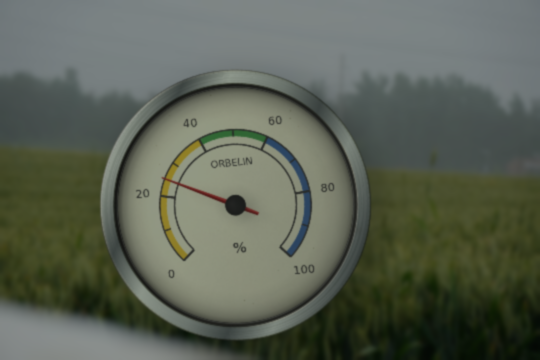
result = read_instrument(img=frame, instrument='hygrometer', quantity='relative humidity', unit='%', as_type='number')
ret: 25 %
